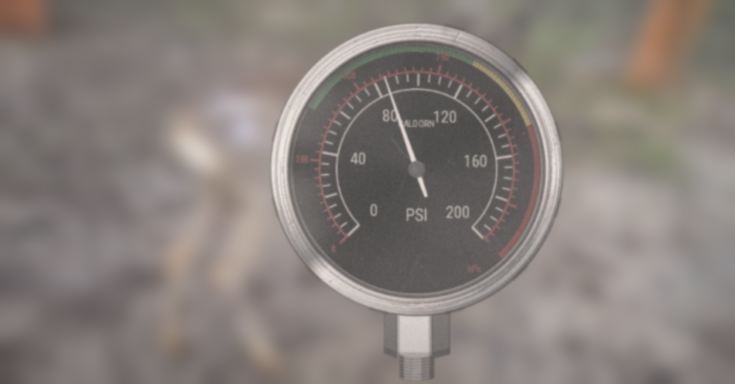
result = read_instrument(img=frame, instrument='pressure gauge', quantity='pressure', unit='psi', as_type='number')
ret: 85 psi
